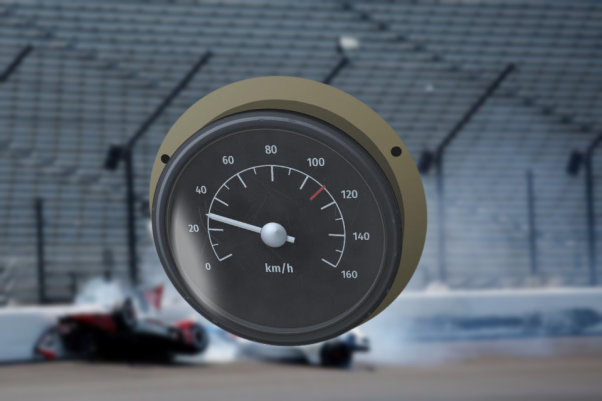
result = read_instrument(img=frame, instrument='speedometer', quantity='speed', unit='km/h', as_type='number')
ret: 30 km/h
